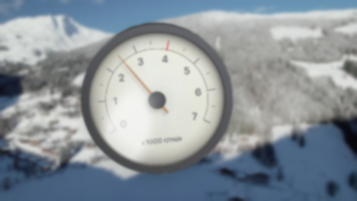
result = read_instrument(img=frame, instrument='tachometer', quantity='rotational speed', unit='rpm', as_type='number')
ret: 2500 rpm
